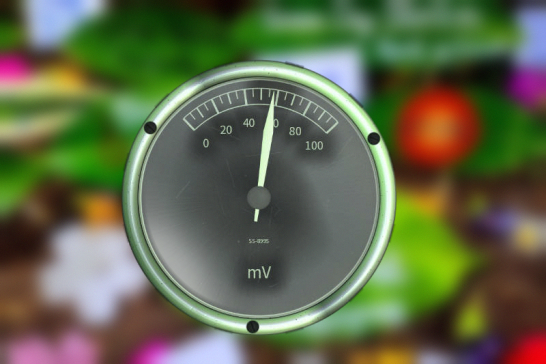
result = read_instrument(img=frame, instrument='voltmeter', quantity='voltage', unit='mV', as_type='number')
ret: 57.5 mV
